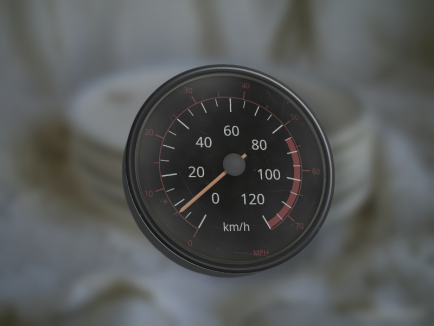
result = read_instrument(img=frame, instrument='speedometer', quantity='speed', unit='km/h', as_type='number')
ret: 7.5 km/h
